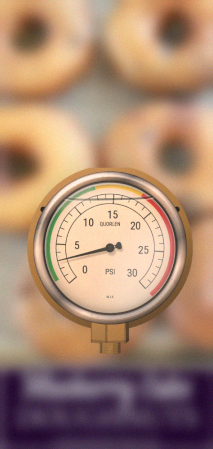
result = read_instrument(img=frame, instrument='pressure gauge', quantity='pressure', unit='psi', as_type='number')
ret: 3 psi
